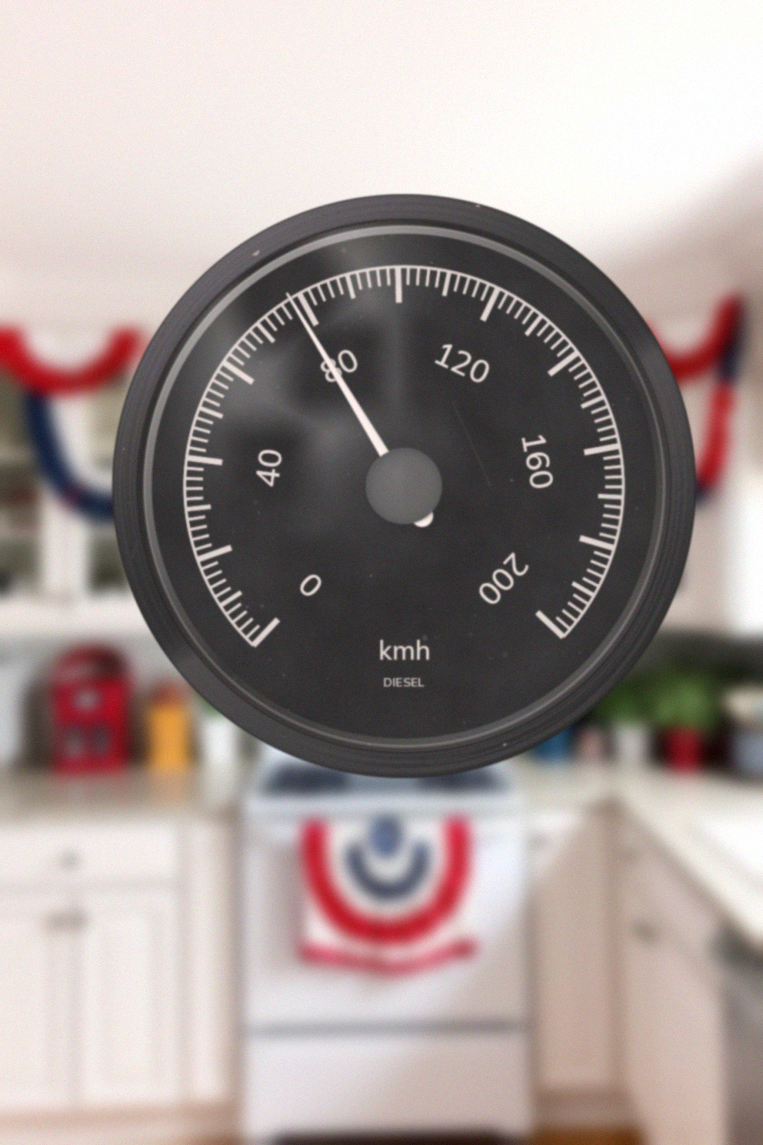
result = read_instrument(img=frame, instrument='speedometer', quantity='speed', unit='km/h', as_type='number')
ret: 78 km/h
